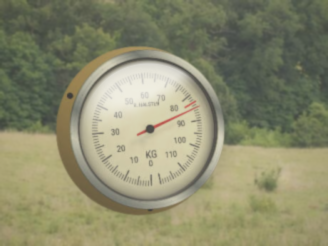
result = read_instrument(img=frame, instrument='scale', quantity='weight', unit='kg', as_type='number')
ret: 85 kg
